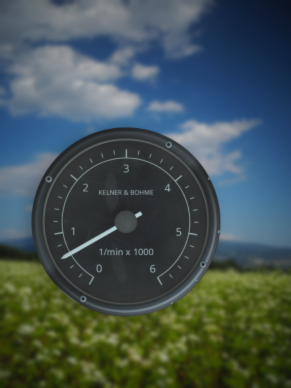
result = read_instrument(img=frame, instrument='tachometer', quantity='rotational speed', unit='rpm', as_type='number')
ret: 600 rpm
